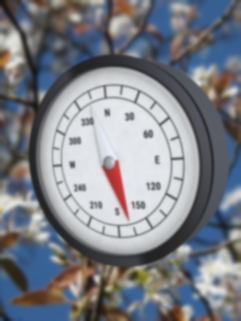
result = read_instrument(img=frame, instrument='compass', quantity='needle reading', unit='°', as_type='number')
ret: 165 °
